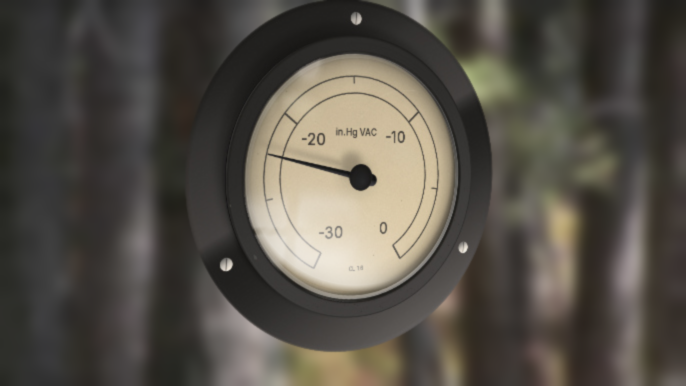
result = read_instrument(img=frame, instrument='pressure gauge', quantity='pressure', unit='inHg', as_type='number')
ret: -22.5 inHg
